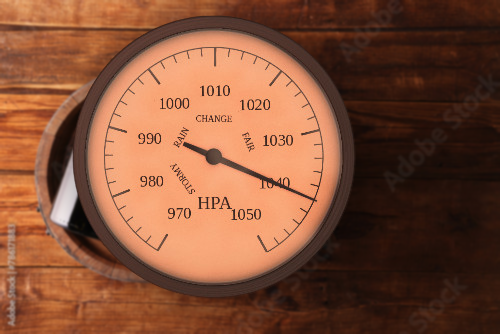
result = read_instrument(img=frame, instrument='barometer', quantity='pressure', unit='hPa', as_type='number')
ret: 1040 hPa
